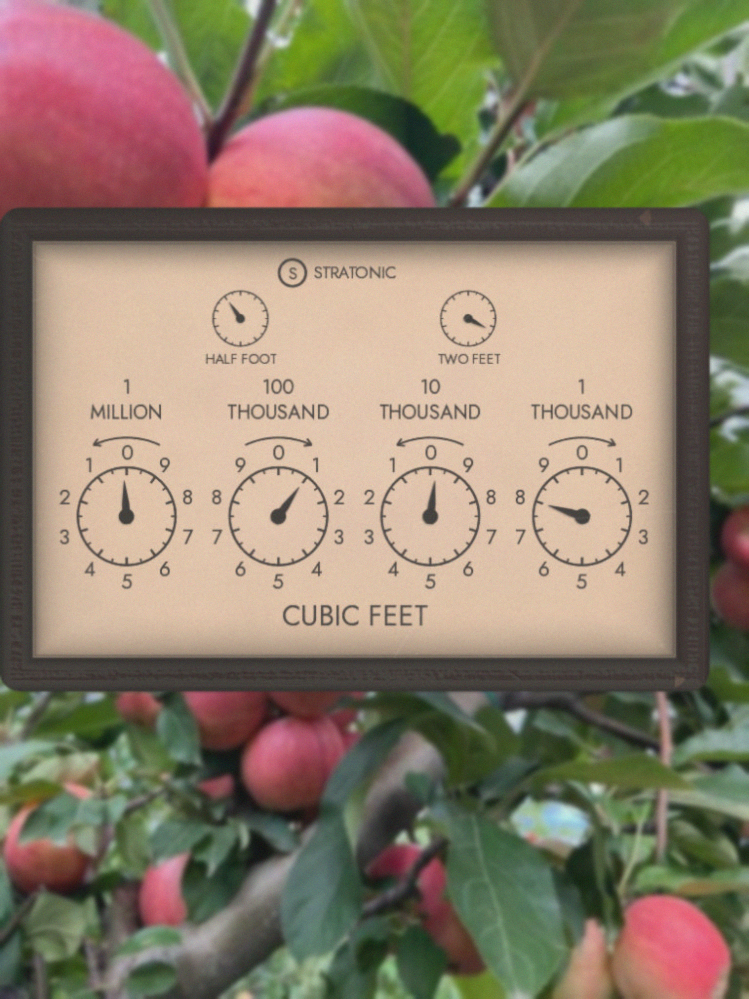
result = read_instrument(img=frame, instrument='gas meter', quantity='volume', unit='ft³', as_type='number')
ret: 9800 ft³
